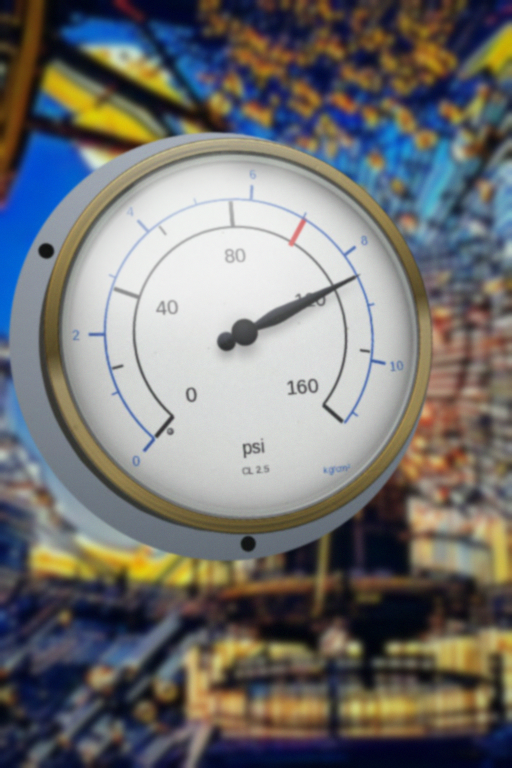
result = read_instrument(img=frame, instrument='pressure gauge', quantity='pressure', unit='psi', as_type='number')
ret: 120 psi
